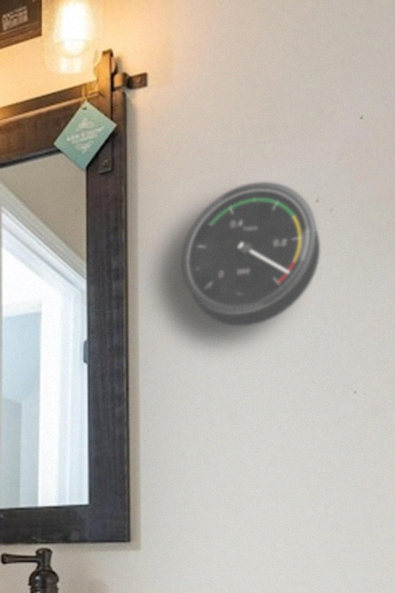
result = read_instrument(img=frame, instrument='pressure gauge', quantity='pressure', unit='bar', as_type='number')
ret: 0.95 bar
